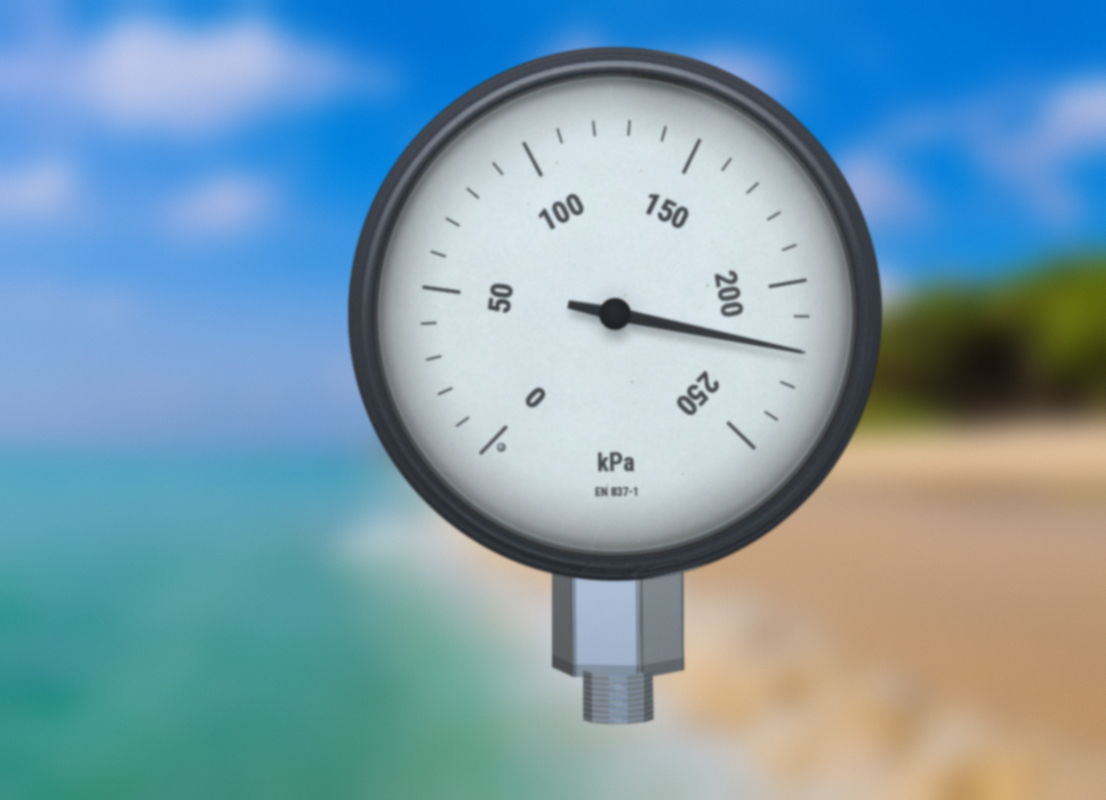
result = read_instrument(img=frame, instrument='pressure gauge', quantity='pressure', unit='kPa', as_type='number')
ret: 220 kPa
